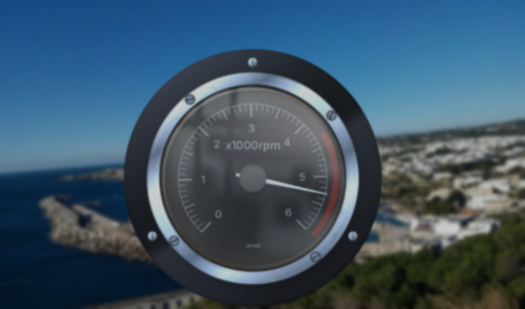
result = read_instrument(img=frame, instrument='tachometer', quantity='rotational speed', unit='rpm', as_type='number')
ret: 5300 rpm
